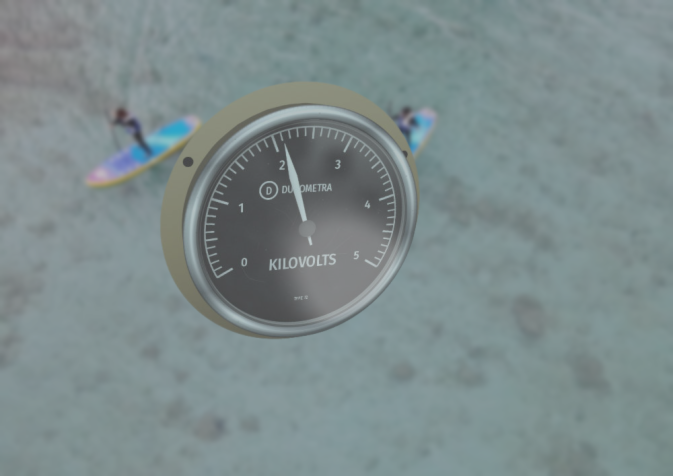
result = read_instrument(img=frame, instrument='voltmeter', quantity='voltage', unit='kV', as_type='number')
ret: 2.1 kV
